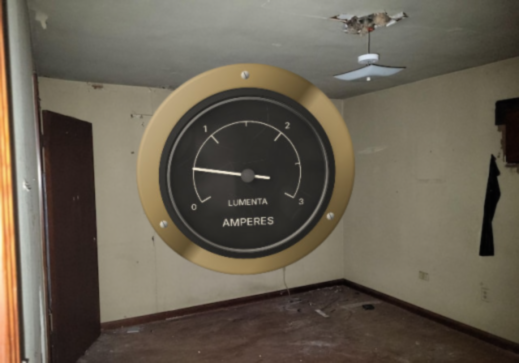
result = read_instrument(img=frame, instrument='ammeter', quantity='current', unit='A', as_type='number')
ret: 0.5 A
